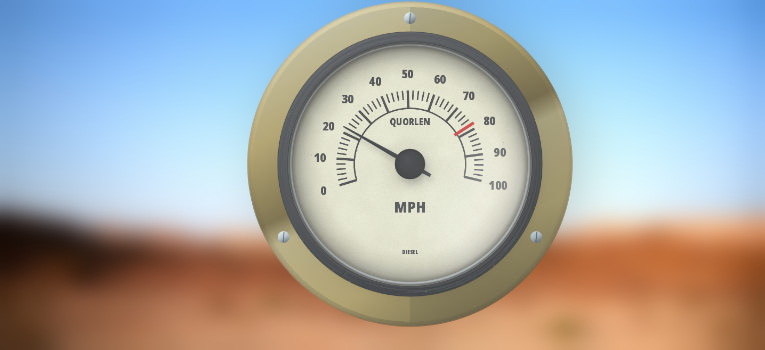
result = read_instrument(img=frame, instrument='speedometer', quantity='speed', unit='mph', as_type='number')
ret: 22 mph
